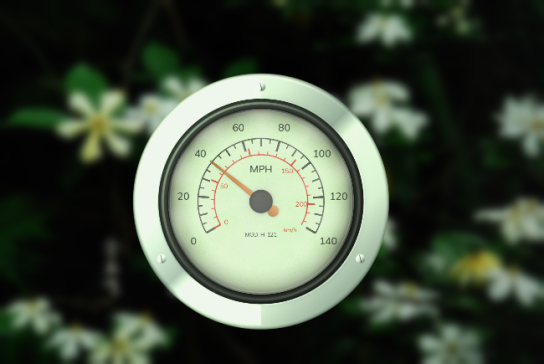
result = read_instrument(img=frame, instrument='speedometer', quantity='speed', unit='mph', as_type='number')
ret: 40 mph
